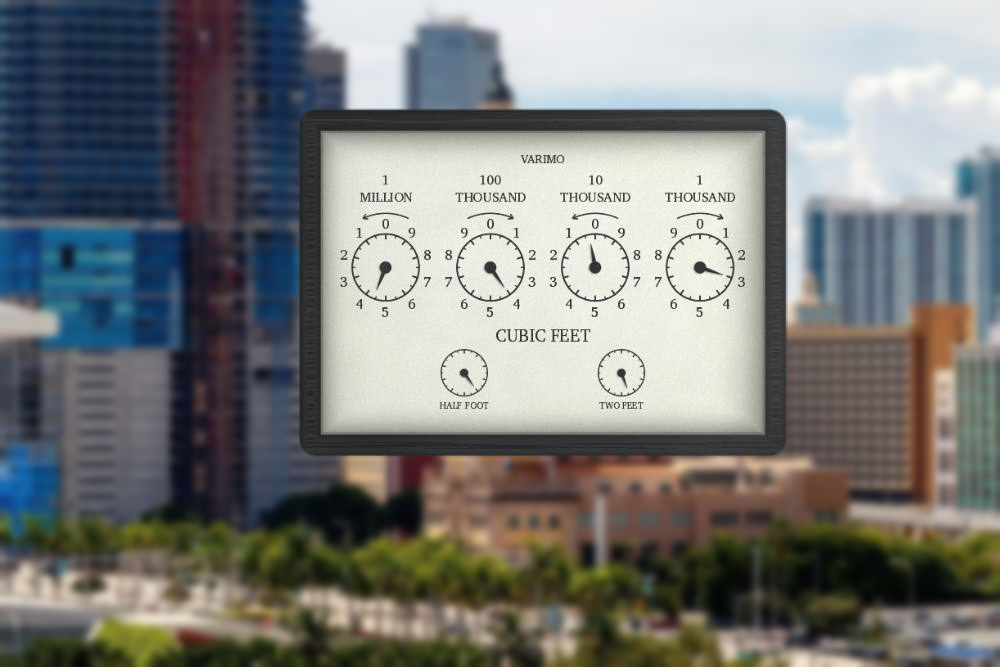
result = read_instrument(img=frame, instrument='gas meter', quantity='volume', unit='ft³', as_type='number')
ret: 440300 ft³
